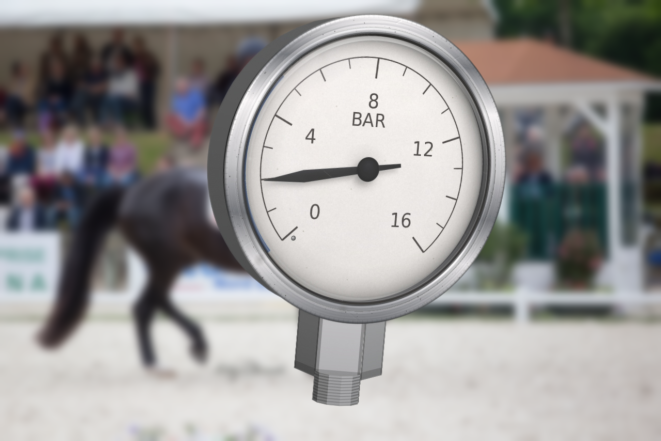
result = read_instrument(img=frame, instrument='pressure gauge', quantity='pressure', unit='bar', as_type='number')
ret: 2 bar
